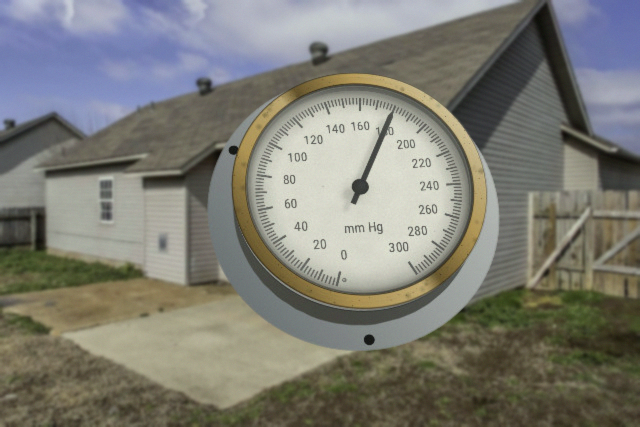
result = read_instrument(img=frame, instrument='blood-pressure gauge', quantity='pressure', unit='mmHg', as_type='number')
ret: 180 mmHg
